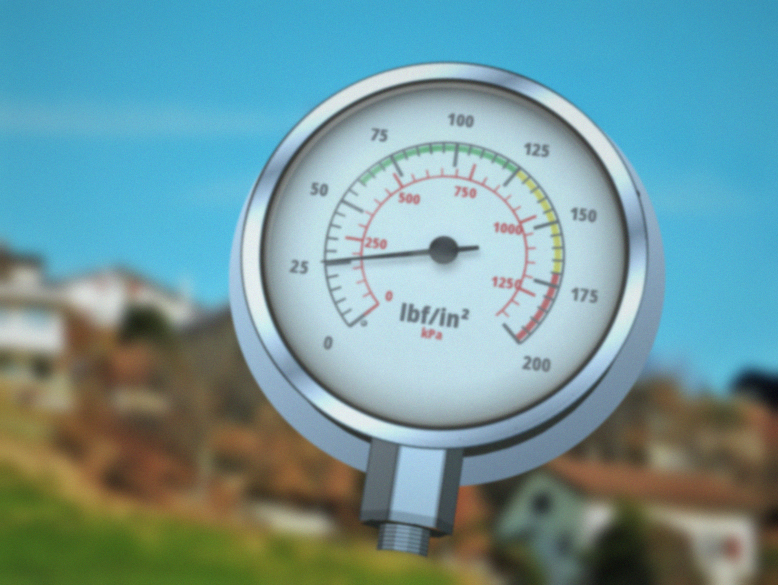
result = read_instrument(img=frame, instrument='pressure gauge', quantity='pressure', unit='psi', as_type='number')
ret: 25 psi
